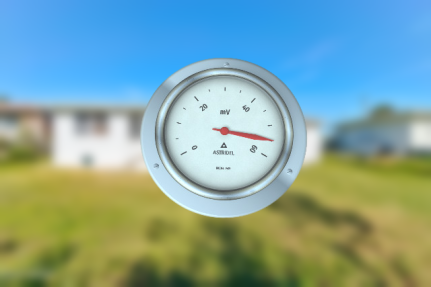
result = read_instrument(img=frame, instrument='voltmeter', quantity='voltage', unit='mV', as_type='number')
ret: 55 mV
